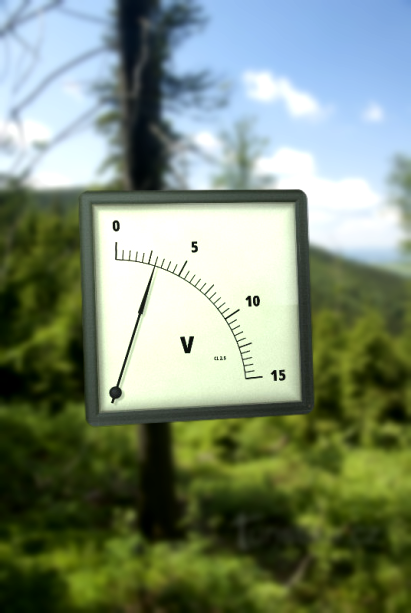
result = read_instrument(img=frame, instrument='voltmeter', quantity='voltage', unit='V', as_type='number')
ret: 3 V
